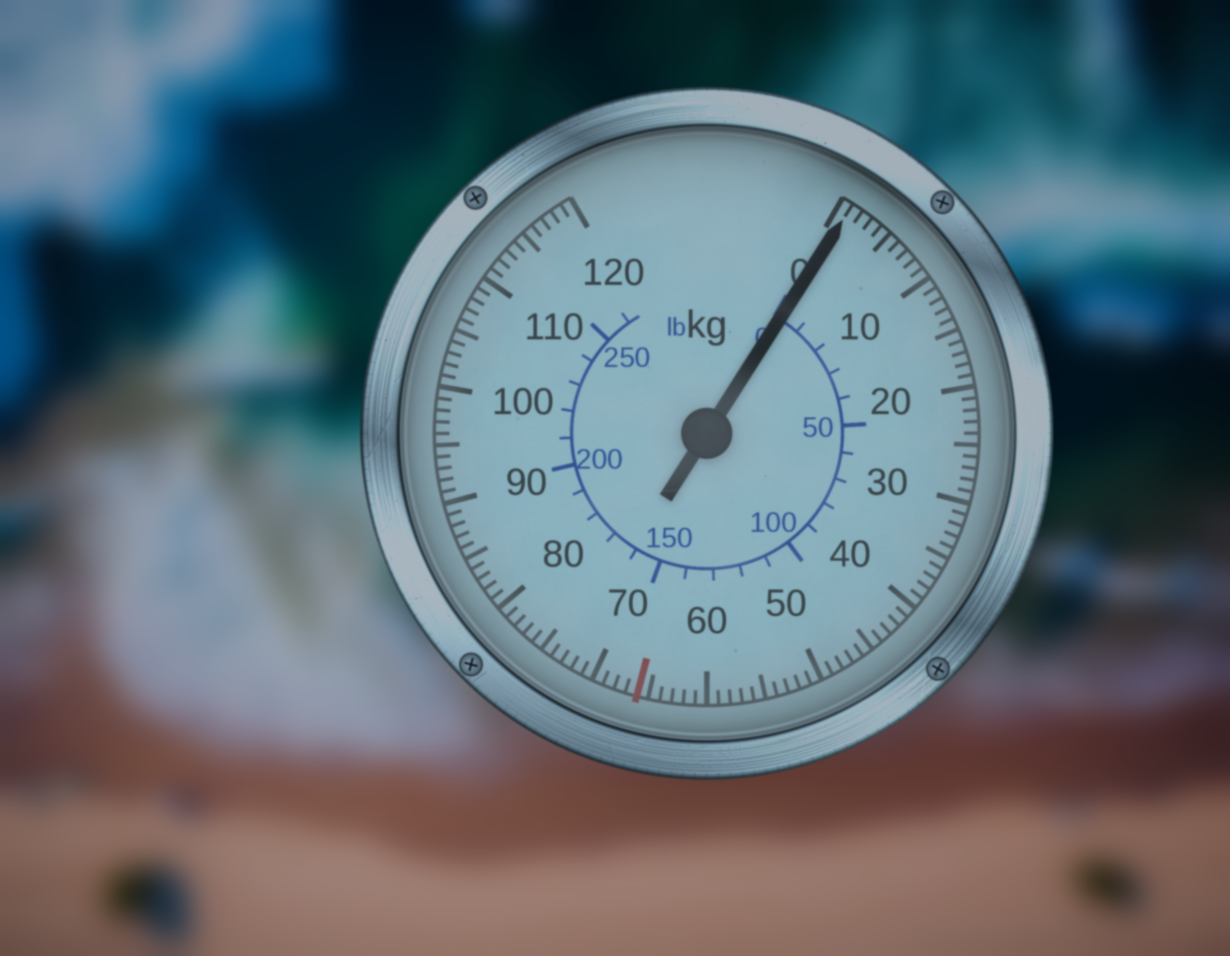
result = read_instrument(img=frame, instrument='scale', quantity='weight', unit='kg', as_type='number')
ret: 1 kg
